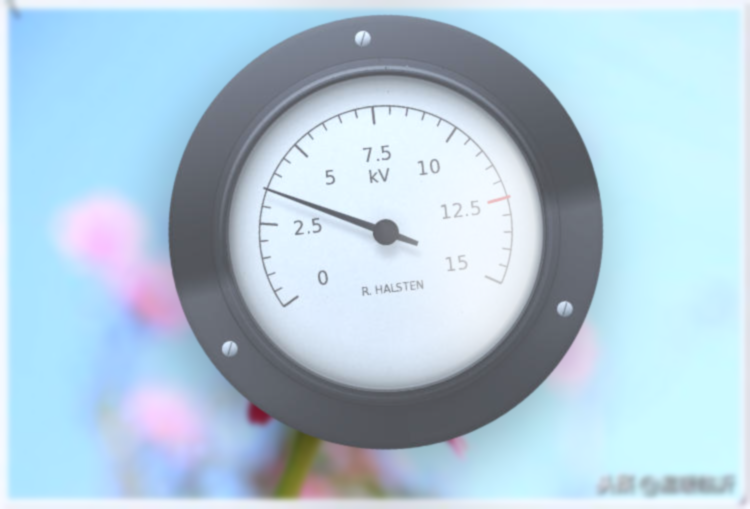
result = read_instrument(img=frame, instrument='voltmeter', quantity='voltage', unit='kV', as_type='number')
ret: 3.5 kV
